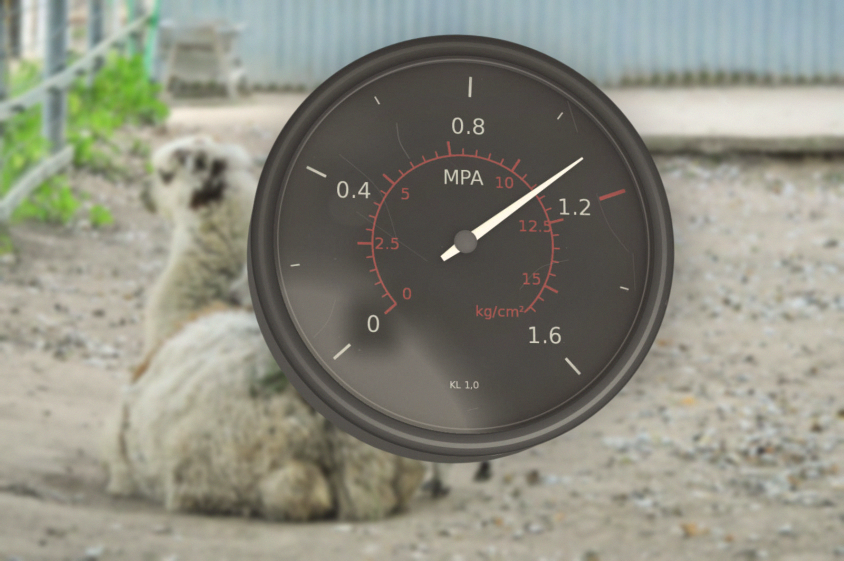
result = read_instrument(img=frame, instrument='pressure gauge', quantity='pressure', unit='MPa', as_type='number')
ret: 1.1 MPa
